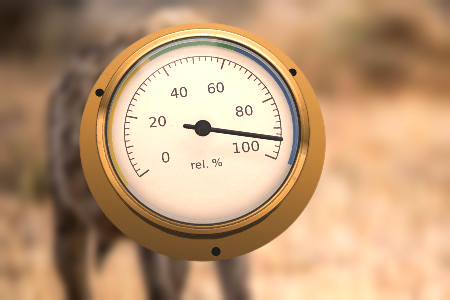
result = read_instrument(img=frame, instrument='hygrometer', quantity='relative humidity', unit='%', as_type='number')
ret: 94 %
